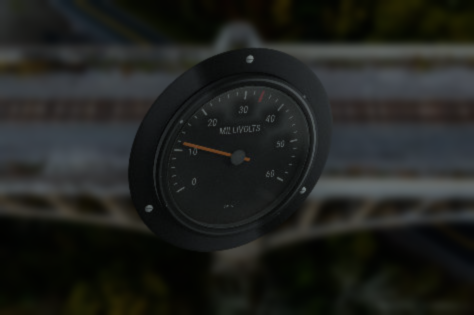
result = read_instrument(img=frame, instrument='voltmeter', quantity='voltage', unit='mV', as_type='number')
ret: 12 mV
